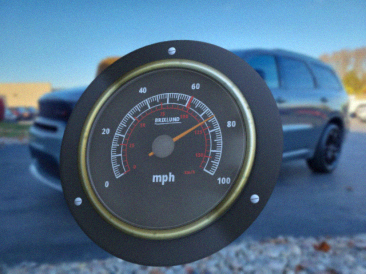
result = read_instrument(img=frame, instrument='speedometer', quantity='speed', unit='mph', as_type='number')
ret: 75 mph
